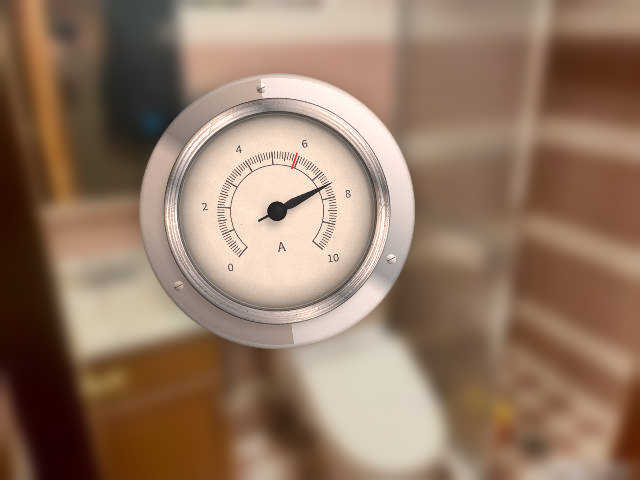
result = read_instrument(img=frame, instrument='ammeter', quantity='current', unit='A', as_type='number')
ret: 7.5 A
